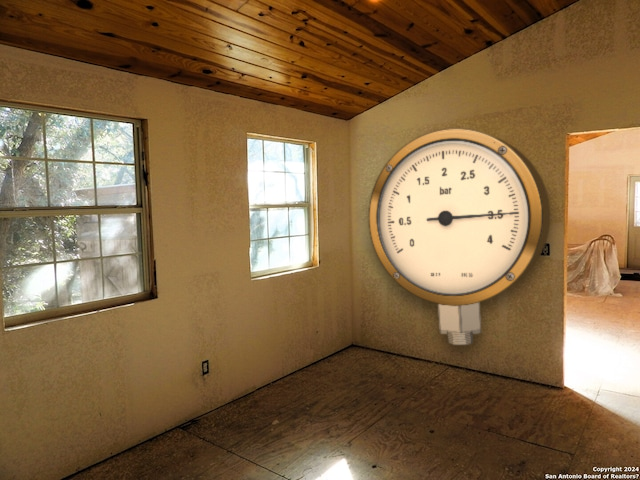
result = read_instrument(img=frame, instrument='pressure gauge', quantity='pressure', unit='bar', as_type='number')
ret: 3.5 bar
